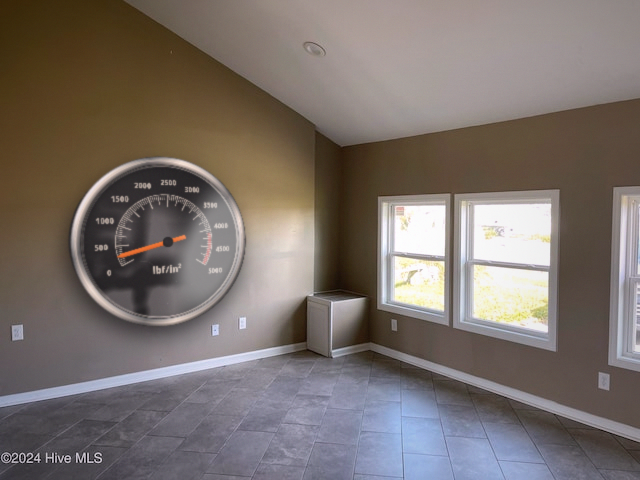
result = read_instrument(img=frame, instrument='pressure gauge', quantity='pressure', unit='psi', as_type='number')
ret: 250 psi
